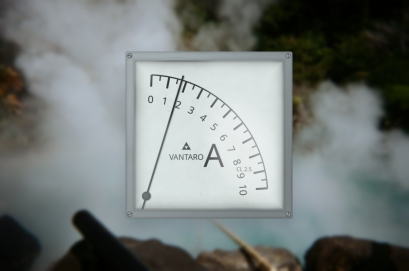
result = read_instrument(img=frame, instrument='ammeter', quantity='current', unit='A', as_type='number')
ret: 1.75 A
